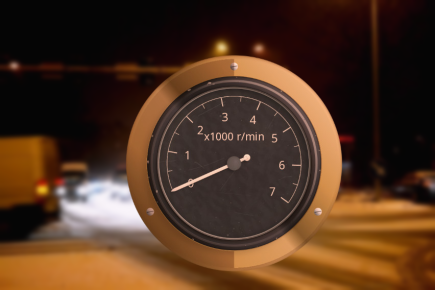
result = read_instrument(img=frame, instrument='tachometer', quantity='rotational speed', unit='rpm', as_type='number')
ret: 0 rpm
